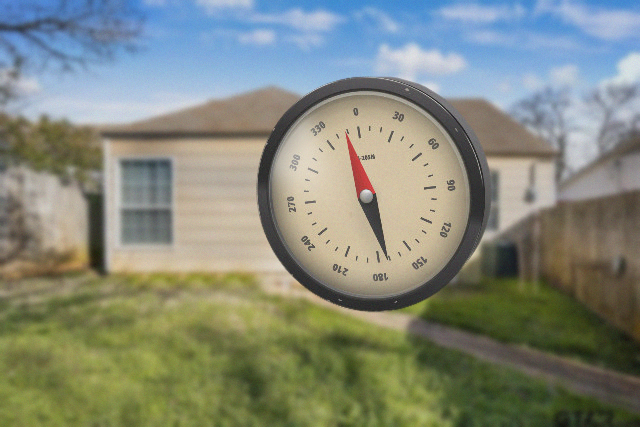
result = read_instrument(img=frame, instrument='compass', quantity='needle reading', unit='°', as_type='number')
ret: 350 °
